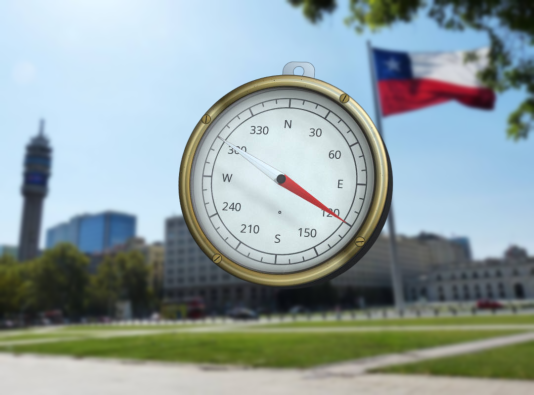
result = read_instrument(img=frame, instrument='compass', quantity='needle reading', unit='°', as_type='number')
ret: 120 °
